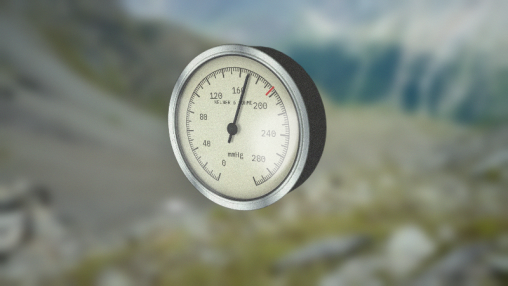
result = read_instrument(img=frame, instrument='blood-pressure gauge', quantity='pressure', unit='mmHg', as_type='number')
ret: 170 mmHg
